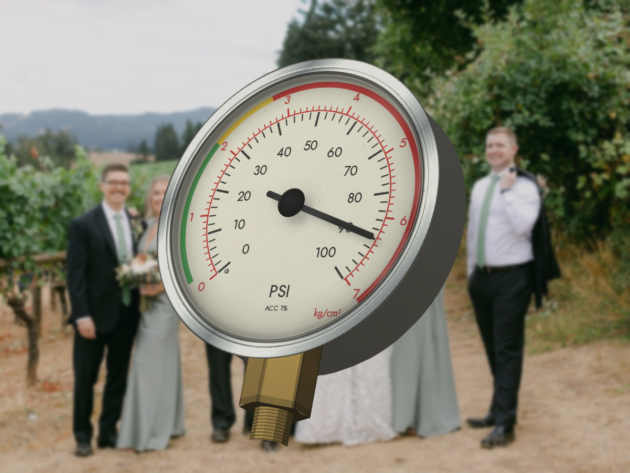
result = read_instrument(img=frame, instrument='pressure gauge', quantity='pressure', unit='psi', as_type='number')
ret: 90 psi
